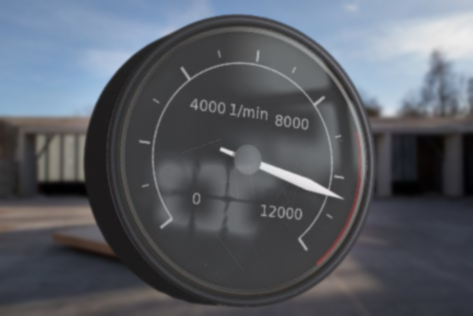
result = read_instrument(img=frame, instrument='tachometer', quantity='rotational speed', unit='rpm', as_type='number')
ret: 10500 rpm
